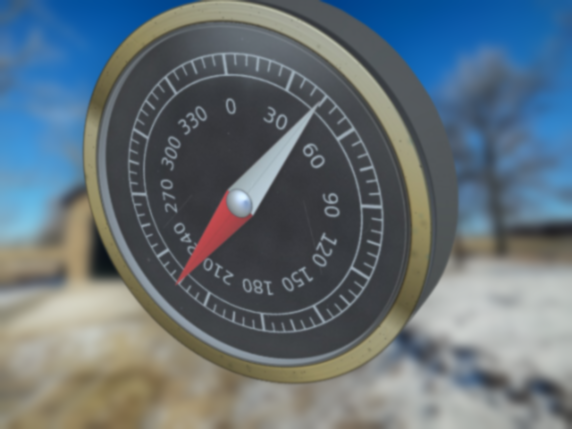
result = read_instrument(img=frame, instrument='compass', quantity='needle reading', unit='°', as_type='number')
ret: 225 °
